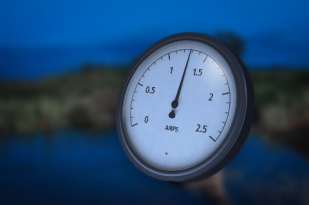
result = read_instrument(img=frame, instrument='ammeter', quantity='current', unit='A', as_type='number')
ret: 1.3 A
